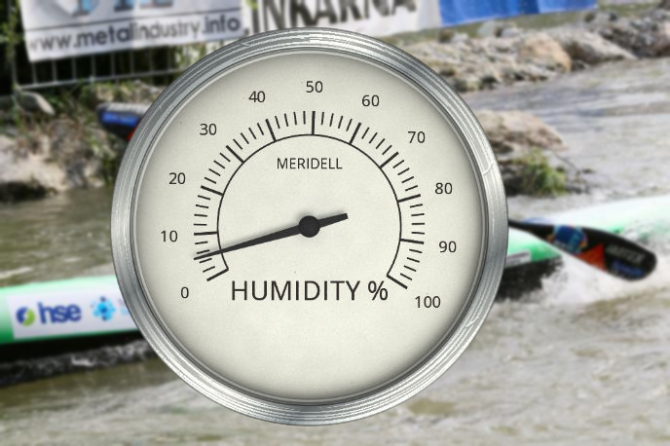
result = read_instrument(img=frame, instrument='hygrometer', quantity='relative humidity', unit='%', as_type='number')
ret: 5 %
